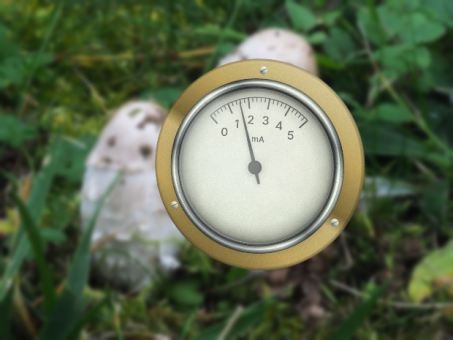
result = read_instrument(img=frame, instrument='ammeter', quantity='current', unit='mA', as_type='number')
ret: 1.6 mA
